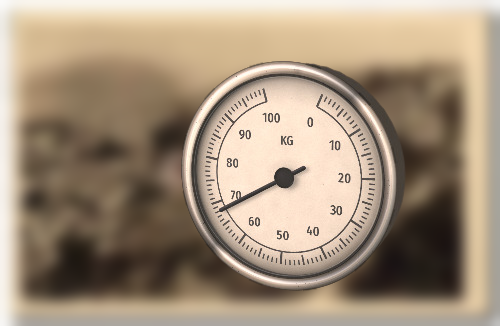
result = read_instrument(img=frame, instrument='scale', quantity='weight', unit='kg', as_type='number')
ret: 68 kg
